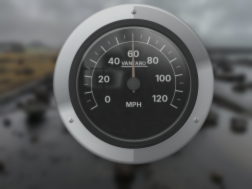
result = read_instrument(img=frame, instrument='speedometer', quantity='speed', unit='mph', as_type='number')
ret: 60 mph
